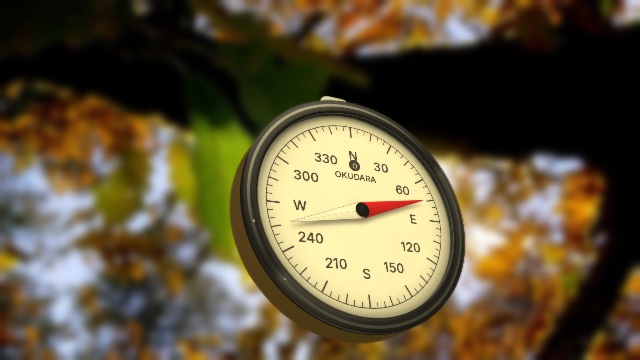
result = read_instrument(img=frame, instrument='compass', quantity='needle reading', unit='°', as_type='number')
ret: 75 °
